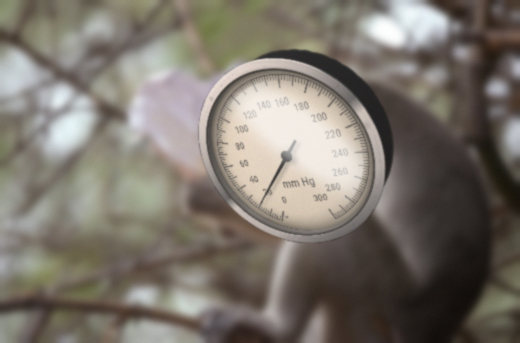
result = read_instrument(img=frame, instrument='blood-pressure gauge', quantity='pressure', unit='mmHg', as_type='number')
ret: 20 mmHg
